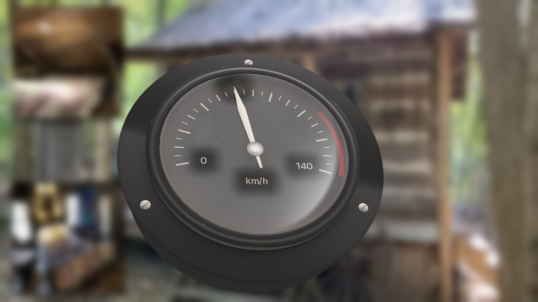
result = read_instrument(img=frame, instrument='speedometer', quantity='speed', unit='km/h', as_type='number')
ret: 60 km/h
